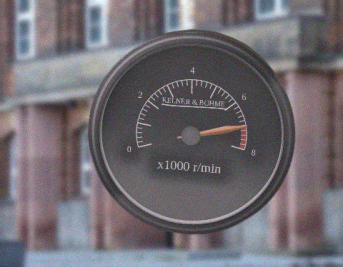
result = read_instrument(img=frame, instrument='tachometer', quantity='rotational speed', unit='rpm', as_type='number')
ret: 7000 rpm
